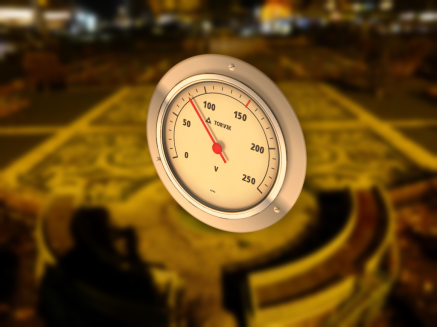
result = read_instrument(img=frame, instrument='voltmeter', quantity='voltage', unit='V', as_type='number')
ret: 80 V
